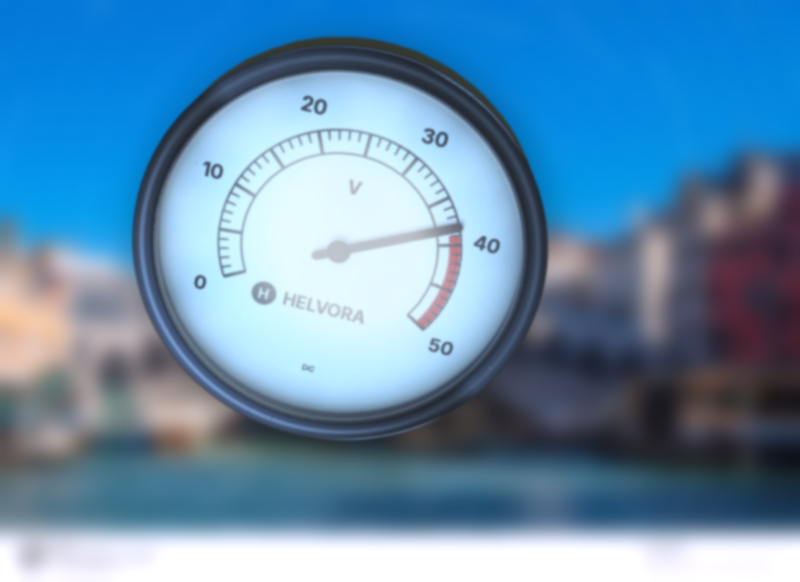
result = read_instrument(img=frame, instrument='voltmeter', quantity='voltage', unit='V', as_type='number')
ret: 38 V
